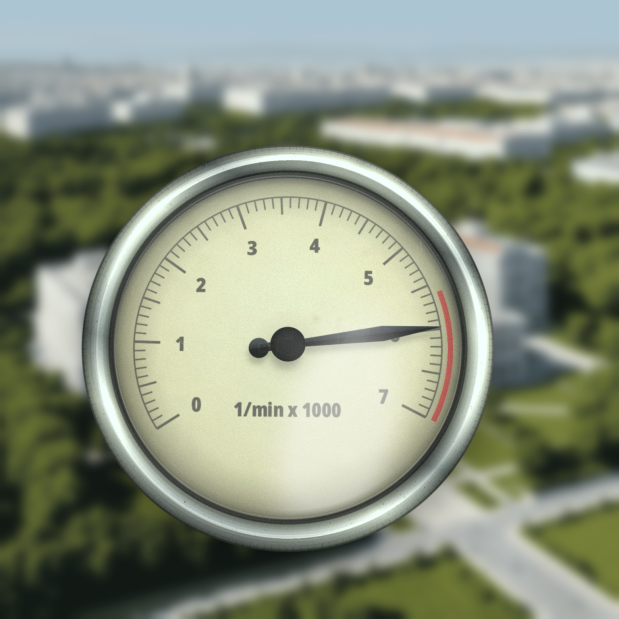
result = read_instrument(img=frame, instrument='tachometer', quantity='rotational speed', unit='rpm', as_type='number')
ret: 6000 rpm
